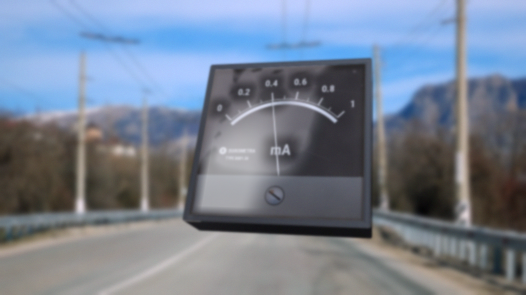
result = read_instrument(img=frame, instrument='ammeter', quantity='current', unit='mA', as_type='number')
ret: 0.4 mA
